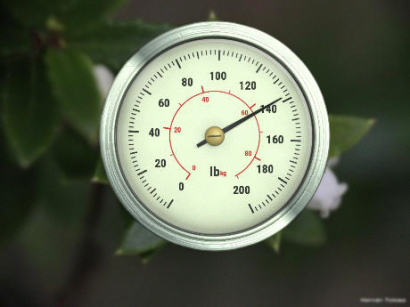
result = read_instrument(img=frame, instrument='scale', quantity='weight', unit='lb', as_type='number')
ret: 138 lb
